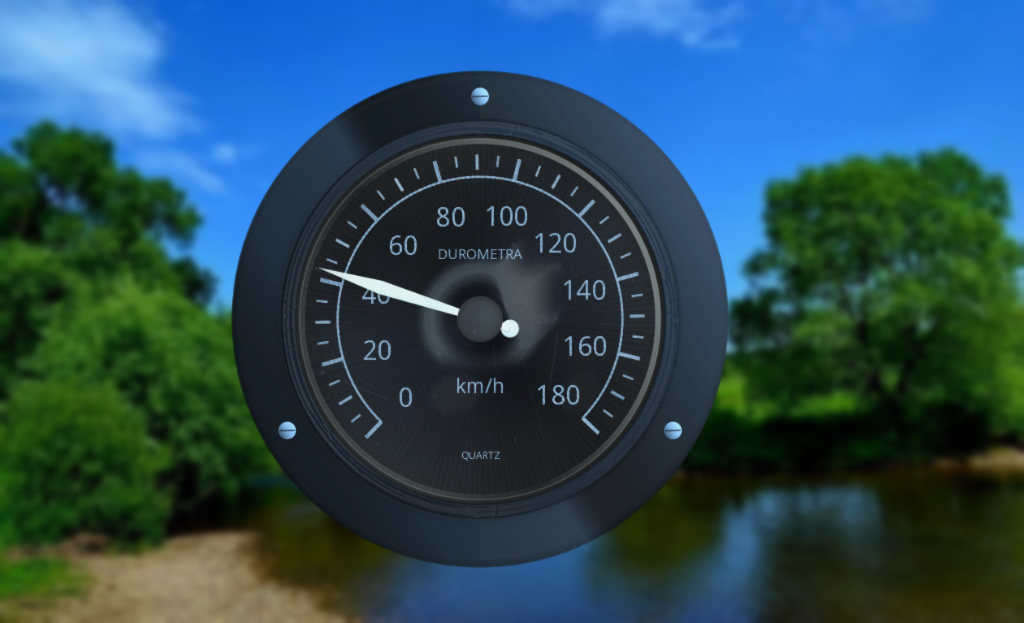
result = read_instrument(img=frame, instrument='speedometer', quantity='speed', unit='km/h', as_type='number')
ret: 42.5 km/h
